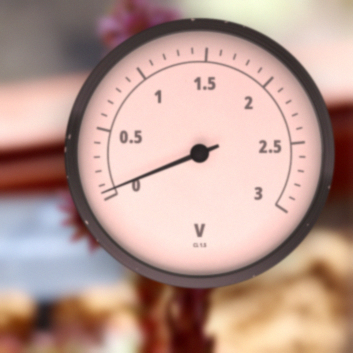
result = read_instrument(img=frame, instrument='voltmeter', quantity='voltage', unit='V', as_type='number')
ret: 0.05 V
